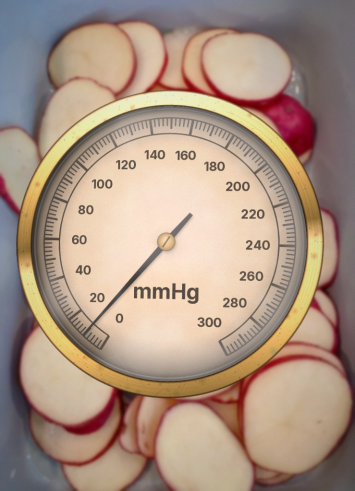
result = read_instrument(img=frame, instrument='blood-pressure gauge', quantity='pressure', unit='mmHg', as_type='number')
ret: 10 mmHg
